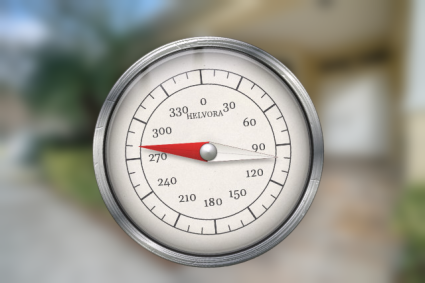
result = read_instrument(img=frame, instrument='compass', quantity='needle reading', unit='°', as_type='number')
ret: 280 °
